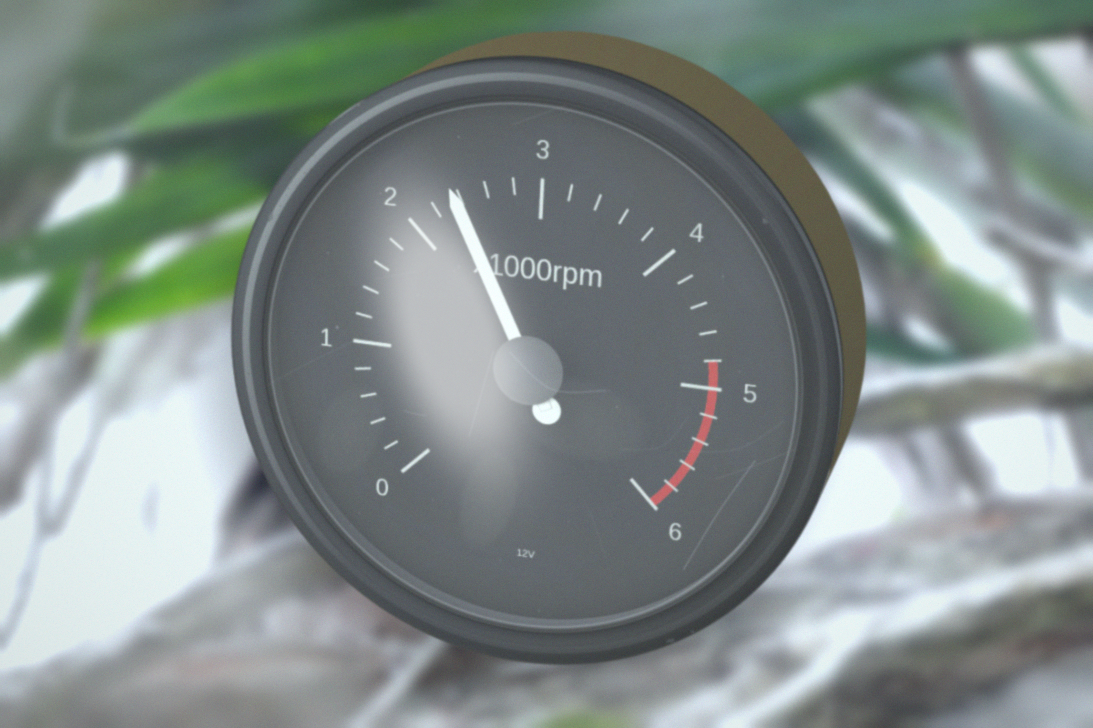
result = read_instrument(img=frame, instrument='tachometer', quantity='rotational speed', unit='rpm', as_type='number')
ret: 2400 rpm
